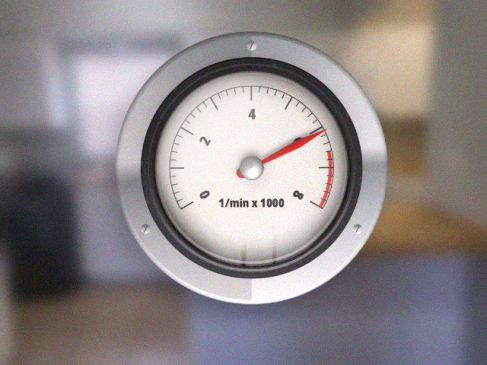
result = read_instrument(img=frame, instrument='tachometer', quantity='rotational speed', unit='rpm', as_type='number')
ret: 6100 rpm
